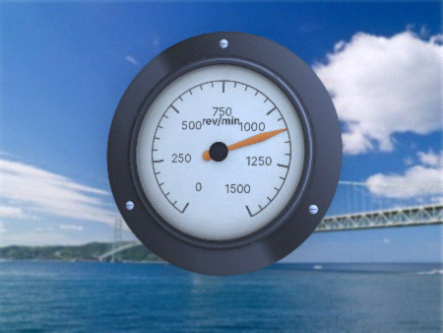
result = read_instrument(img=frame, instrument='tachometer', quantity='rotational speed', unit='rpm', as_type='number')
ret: 1100 rpm
